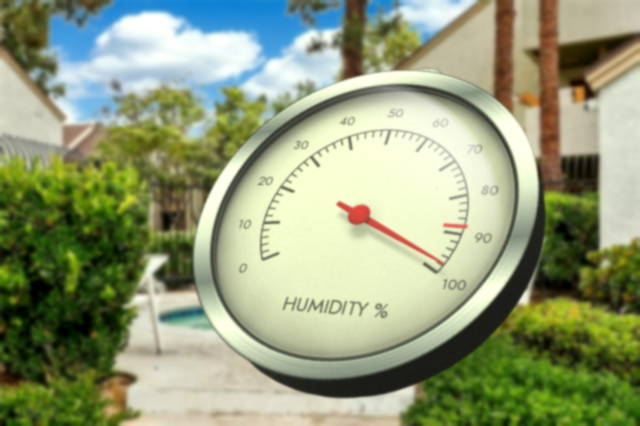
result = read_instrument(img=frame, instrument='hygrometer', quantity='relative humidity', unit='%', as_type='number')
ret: 98 %
